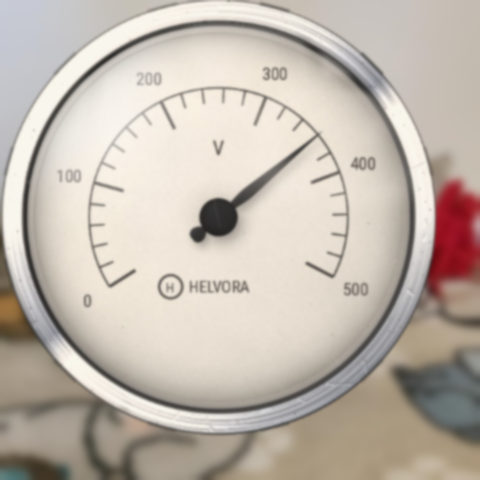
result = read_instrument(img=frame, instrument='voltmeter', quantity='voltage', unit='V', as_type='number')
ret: 360 V
